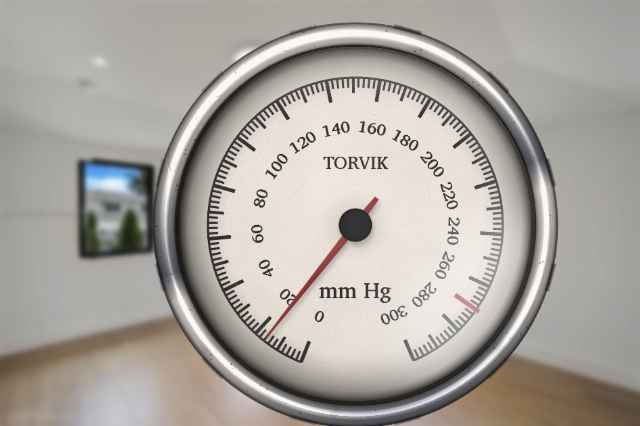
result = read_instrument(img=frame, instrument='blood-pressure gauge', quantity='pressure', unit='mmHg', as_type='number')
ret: 16 mmHg
